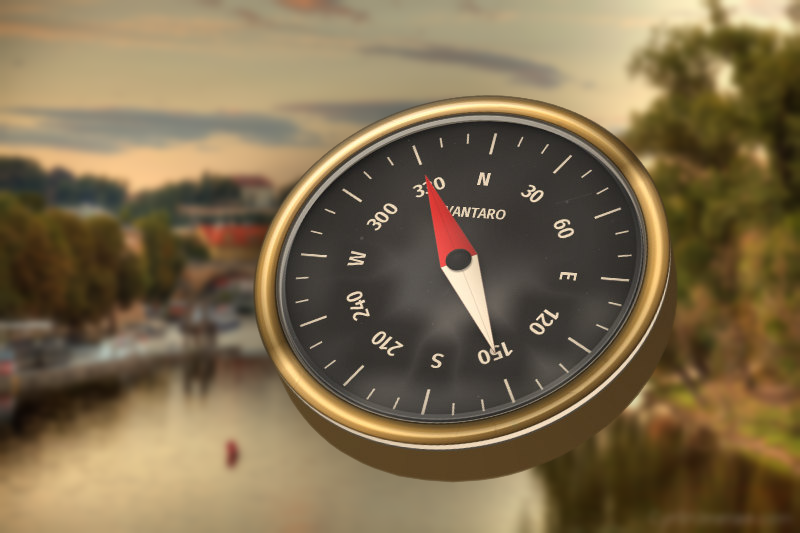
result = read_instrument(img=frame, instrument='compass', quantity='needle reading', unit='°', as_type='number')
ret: 330 °
